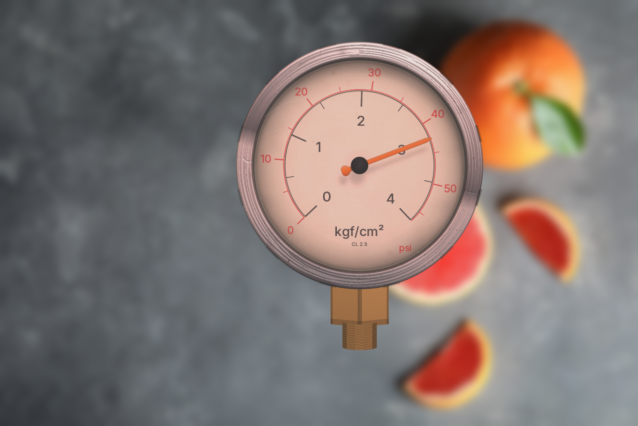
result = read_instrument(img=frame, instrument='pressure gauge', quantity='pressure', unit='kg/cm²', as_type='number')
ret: 3 kg/cm²
